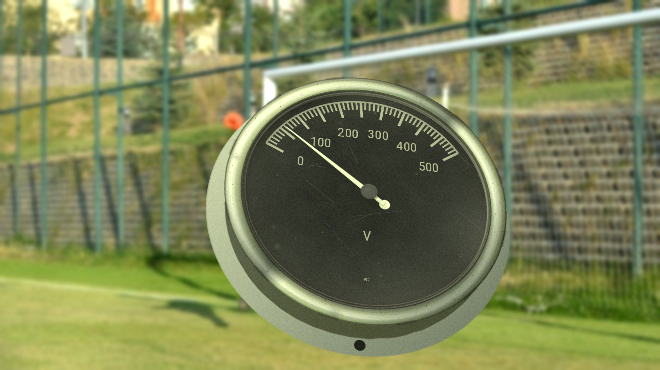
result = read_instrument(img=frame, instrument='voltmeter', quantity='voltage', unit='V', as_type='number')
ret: 50 V
